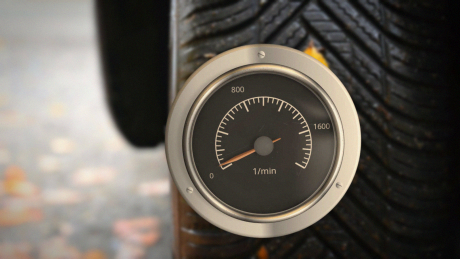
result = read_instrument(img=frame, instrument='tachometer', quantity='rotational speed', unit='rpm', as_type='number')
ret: 50 rpm
